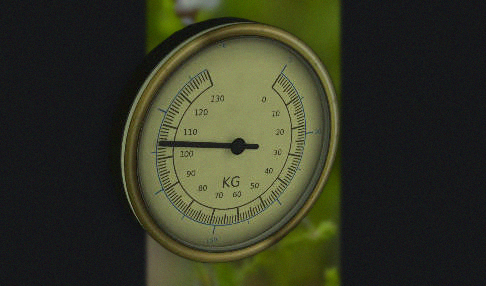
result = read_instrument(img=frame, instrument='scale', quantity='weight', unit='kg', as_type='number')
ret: 105 kg
